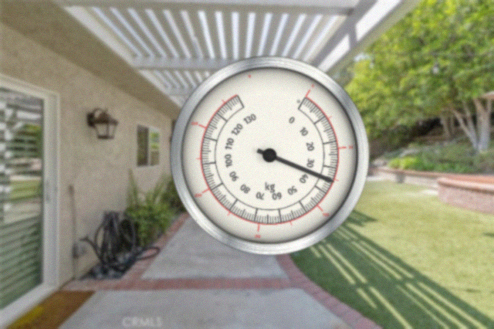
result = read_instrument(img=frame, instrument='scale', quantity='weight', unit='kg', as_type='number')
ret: 35 kg
